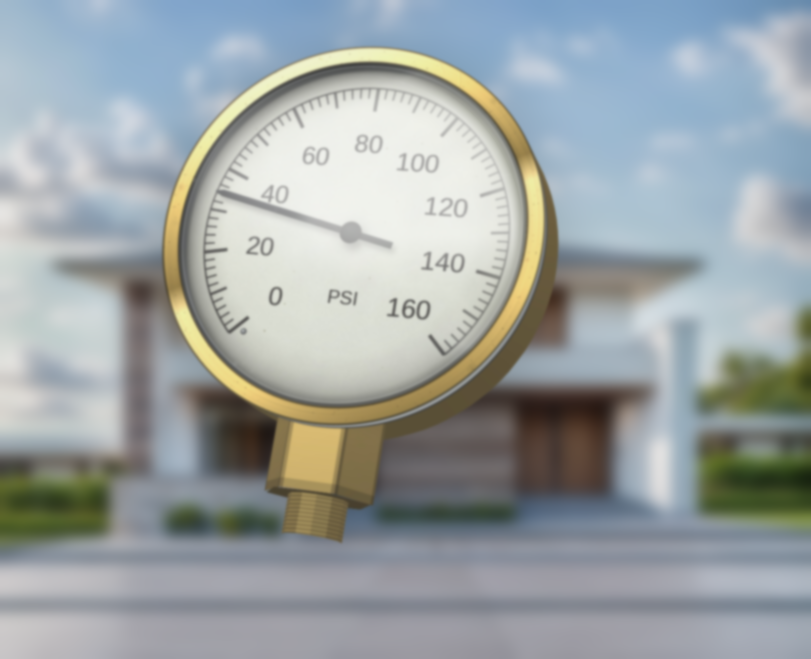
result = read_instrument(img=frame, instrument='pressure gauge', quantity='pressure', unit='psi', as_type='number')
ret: 34 psi
